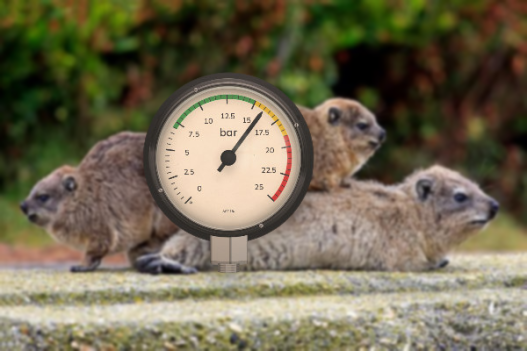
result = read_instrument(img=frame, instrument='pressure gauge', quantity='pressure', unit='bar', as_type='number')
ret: 16 bar
